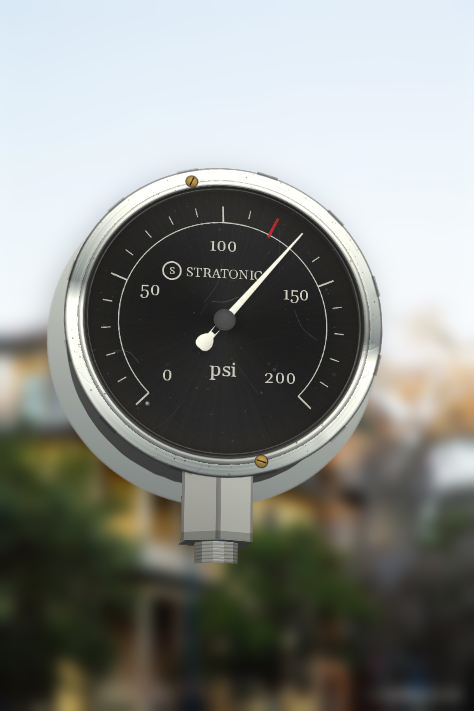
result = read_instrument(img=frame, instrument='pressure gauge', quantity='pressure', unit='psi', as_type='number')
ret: 130 psi
